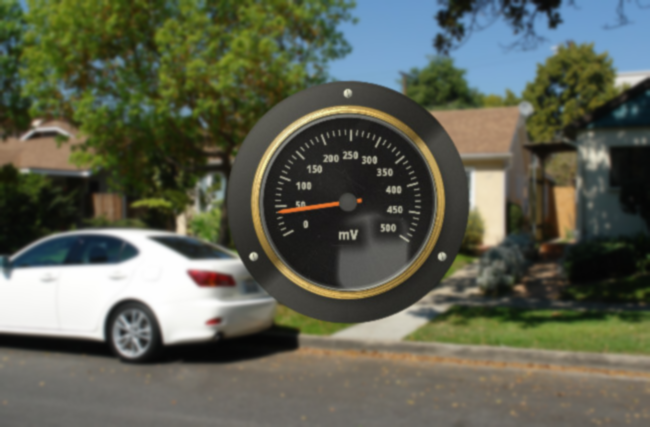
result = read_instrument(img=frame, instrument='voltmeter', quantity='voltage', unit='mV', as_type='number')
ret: 40 mV
